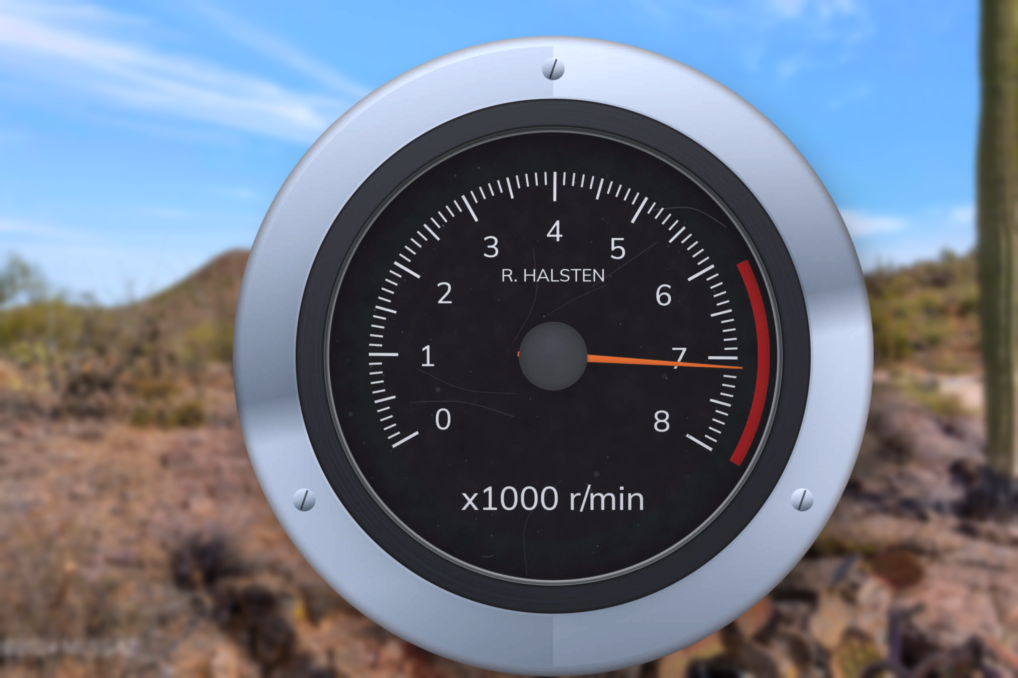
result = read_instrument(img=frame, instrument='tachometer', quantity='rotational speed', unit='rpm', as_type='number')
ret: 7100 rpm
